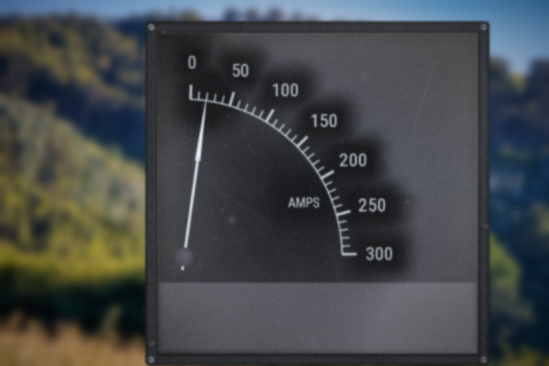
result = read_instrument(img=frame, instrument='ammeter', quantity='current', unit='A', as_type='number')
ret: 20 A
